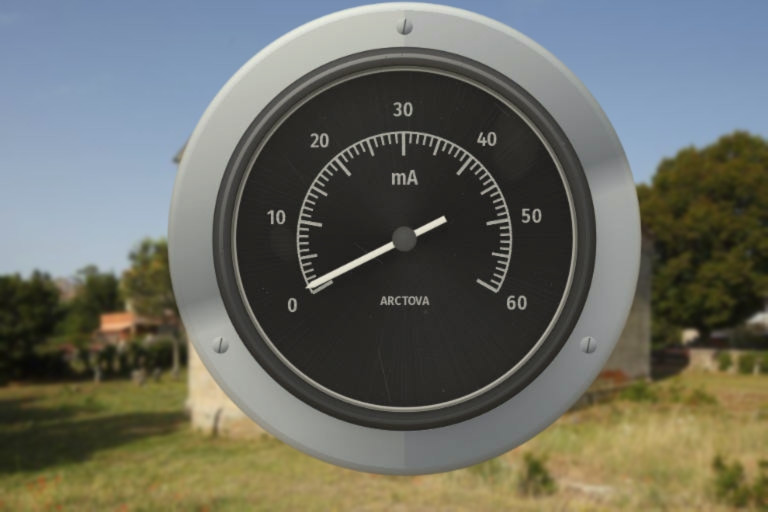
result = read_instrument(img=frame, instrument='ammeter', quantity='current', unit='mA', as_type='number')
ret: 1 mA
